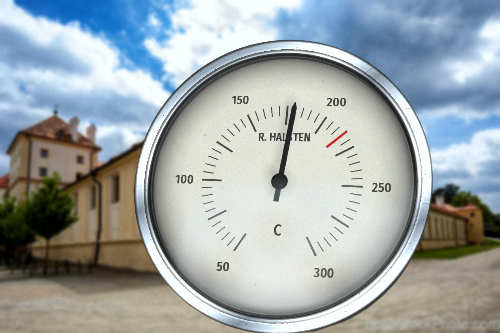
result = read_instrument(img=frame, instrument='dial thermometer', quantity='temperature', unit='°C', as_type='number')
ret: 180 °C
